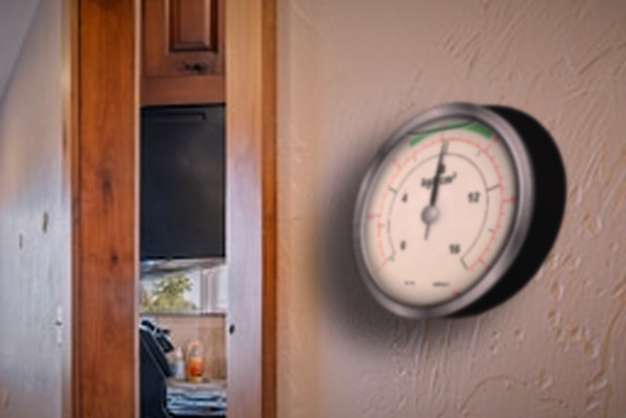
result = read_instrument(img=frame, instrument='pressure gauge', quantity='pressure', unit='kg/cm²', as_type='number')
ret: 8 kg/cm²
